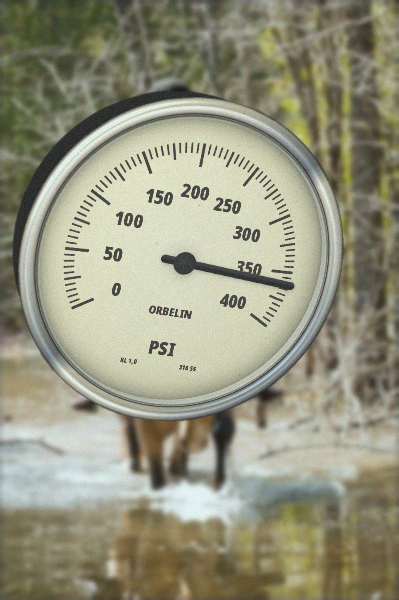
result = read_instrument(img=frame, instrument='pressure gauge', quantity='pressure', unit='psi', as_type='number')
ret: 360 psi
